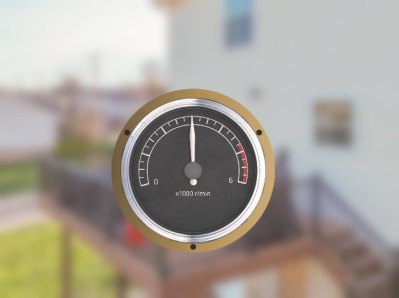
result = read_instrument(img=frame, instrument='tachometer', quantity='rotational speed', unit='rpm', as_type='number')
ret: 3000 rpm
